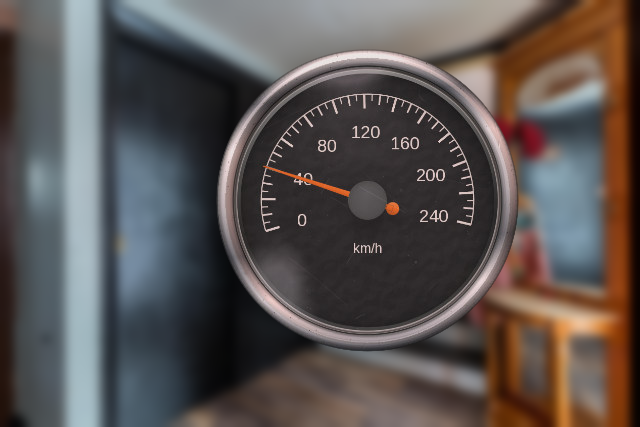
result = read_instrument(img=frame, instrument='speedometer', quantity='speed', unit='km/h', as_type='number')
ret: 40 km/h
